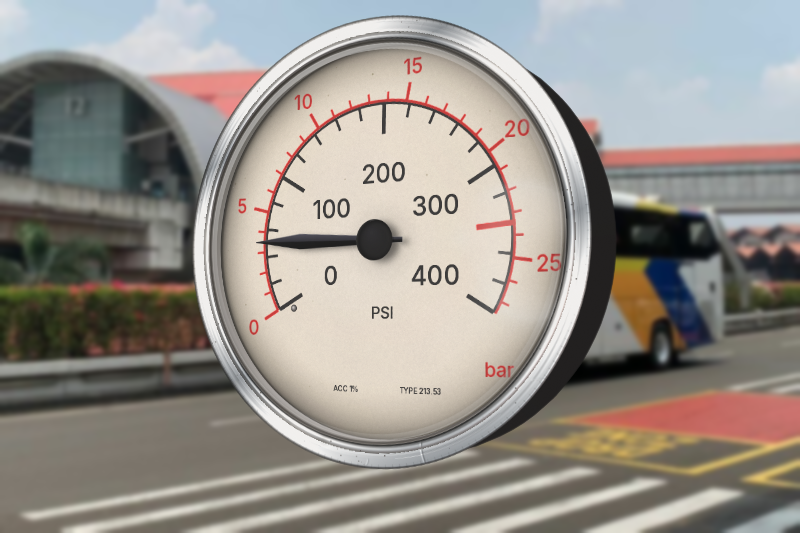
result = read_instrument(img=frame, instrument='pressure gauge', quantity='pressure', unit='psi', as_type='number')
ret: 50 psi
